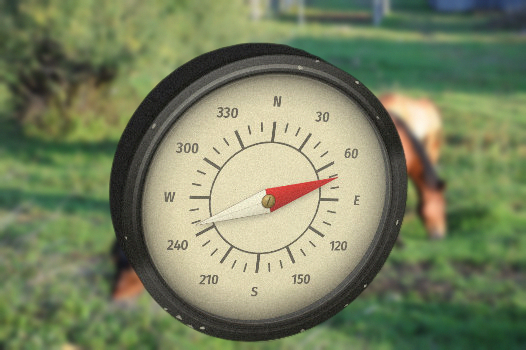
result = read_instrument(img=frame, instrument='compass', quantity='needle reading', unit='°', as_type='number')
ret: 70 °
